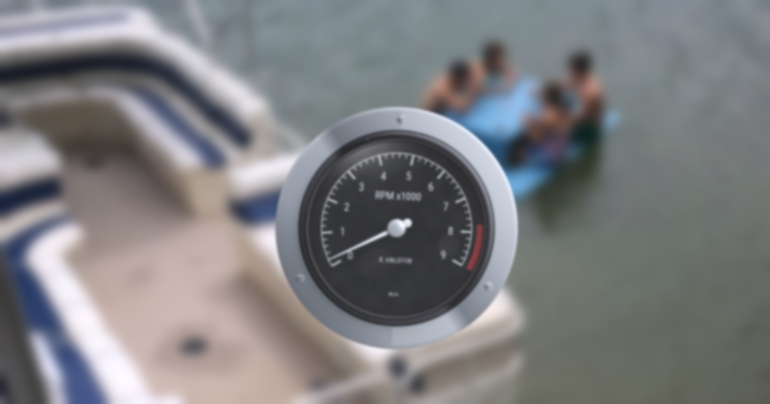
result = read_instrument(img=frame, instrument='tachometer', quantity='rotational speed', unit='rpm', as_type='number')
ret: 200 rpm
